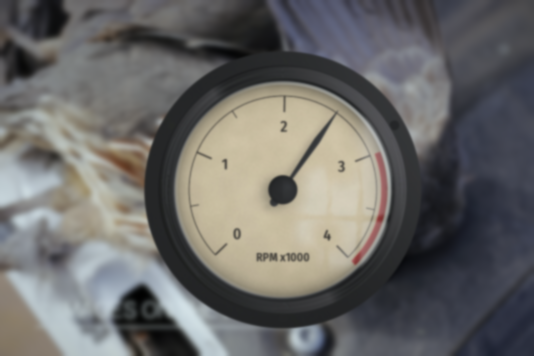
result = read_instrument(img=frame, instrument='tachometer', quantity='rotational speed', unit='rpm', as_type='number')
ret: 2500 rpm
